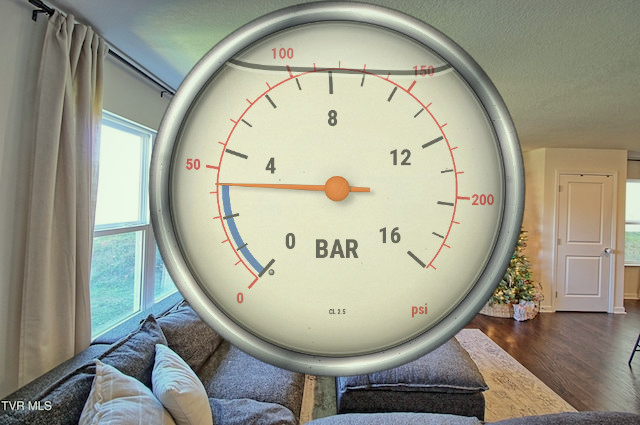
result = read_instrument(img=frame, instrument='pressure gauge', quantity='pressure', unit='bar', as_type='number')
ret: 3 bar
